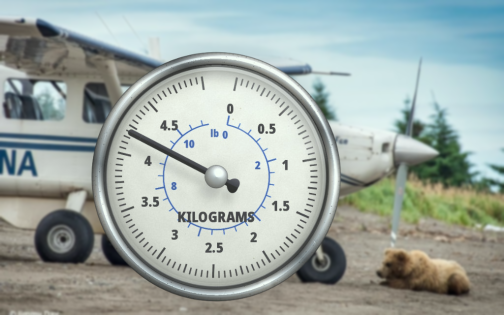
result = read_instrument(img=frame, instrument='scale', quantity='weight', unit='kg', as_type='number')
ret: 4.2 kg
